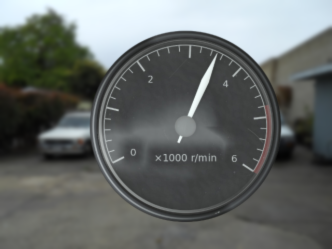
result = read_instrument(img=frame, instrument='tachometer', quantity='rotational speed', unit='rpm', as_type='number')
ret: 3500 rpm
